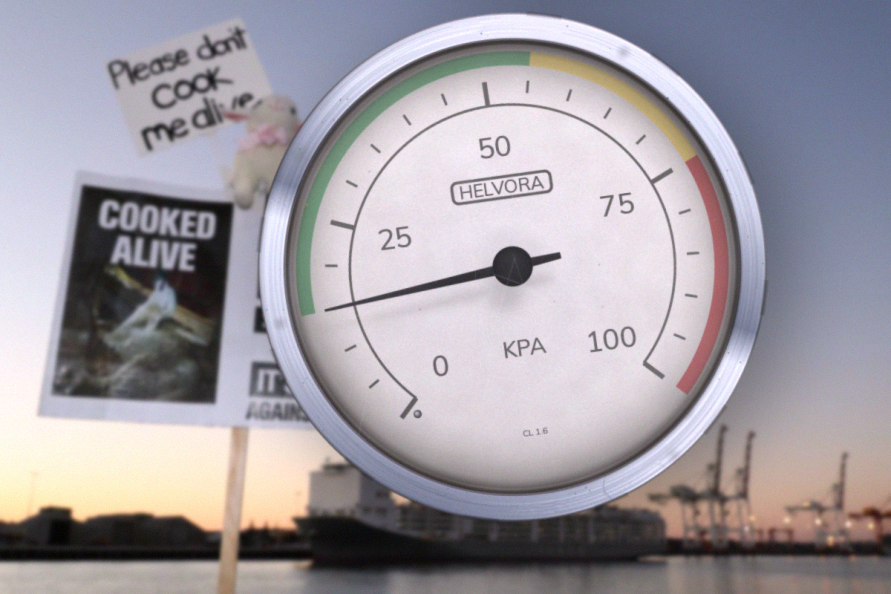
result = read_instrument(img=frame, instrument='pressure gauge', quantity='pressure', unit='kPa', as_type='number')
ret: 15 kPa
